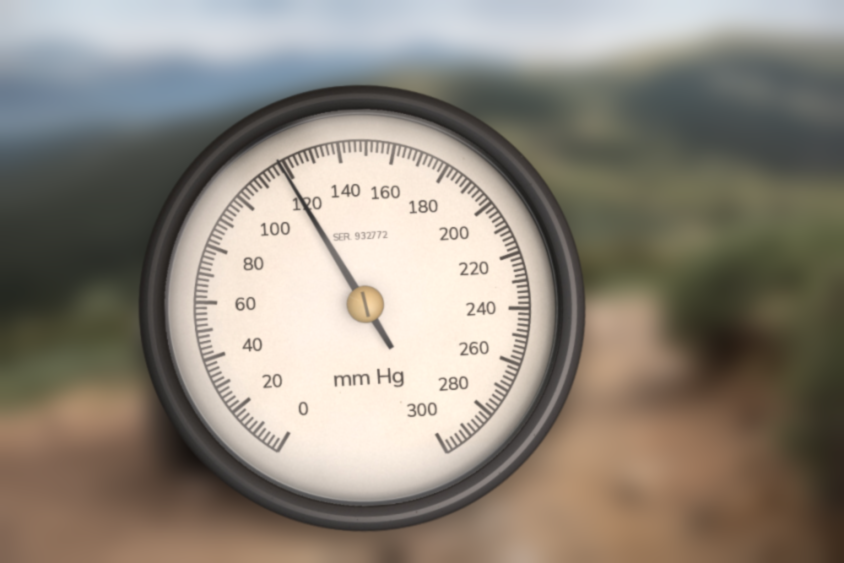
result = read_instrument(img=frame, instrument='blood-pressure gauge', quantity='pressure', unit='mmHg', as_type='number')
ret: 118 mmHg
